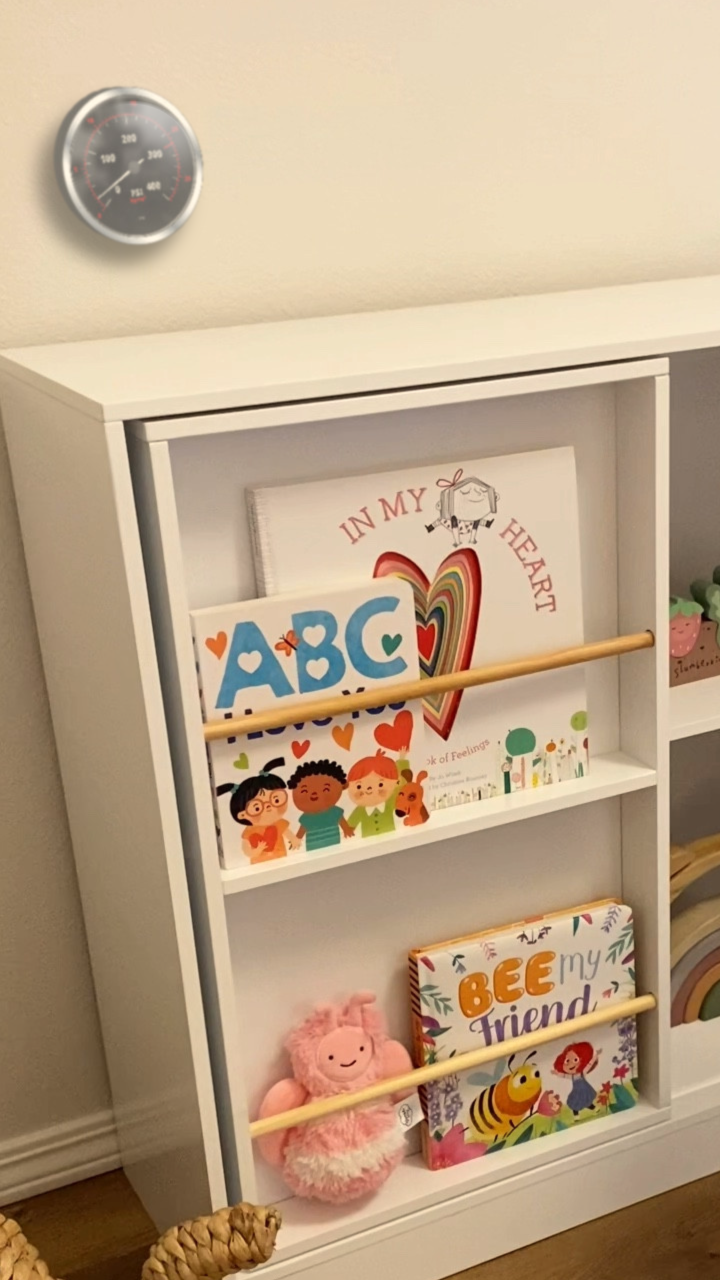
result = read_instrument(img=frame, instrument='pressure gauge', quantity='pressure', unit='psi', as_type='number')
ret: 20 psi
